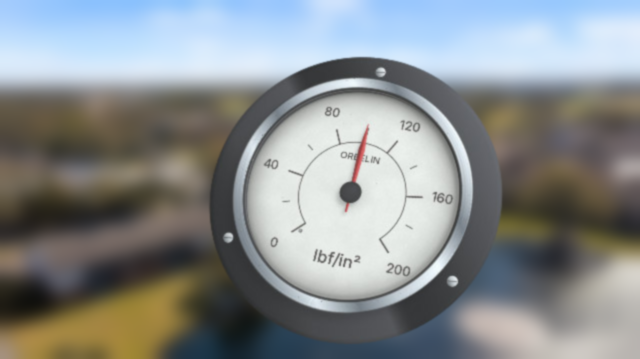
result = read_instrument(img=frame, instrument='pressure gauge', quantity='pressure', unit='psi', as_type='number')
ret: 100 psi
